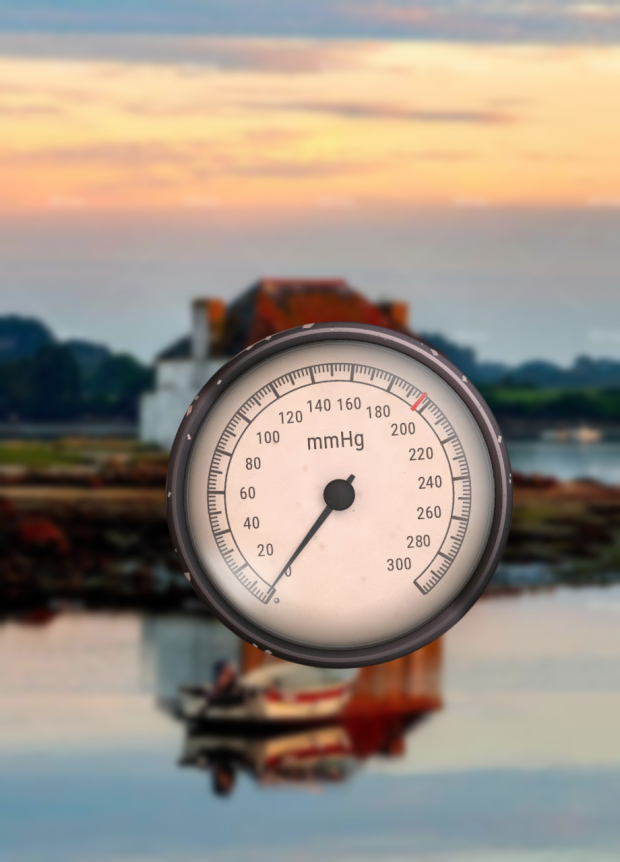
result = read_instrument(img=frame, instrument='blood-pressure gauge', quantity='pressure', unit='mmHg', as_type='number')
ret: 2 mmHg
